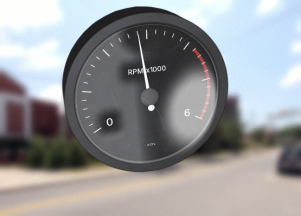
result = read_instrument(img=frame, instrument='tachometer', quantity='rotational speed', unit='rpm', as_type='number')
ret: 2800 rpm
